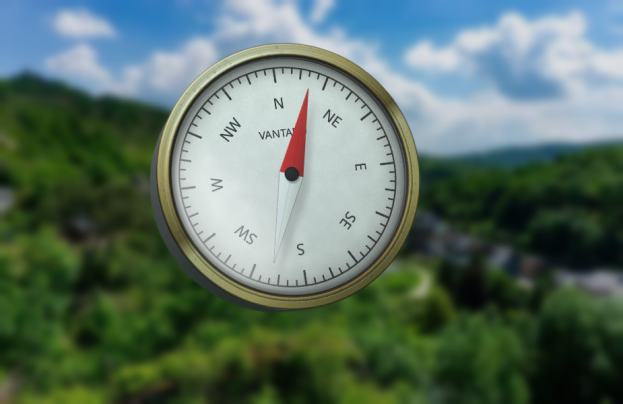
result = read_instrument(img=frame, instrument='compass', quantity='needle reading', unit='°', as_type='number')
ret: 20 °
